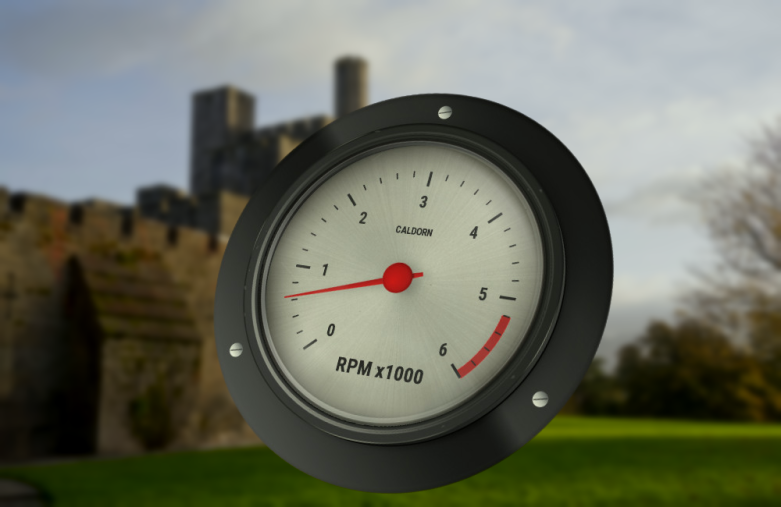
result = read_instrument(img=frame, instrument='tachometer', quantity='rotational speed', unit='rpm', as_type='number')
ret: 600 rpm
